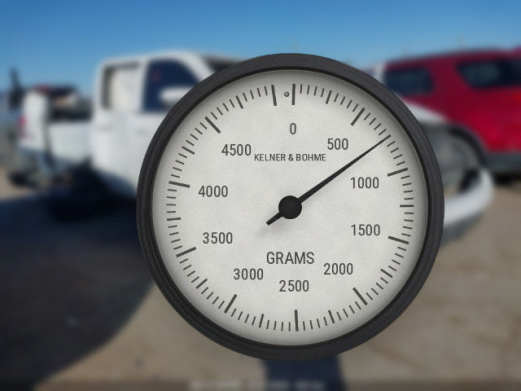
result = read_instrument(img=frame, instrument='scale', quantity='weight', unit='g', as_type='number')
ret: 750 g
